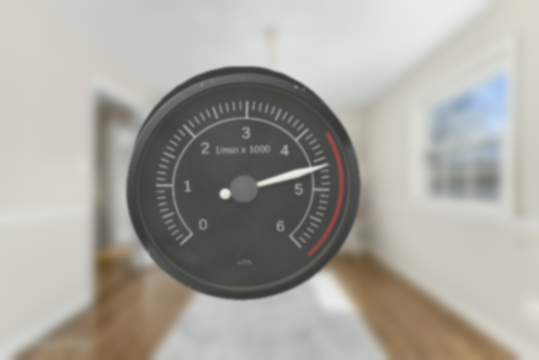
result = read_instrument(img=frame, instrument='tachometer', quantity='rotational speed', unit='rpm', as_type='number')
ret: 4600 rpm
